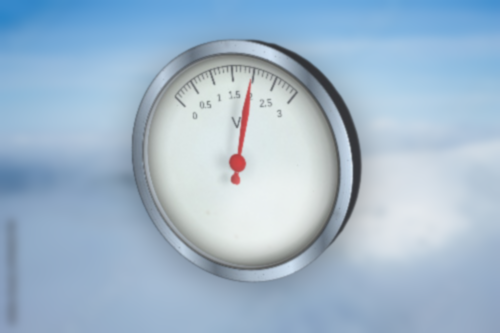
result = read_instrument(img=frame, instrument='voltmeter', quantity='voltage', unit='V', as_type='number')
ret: 2 V
